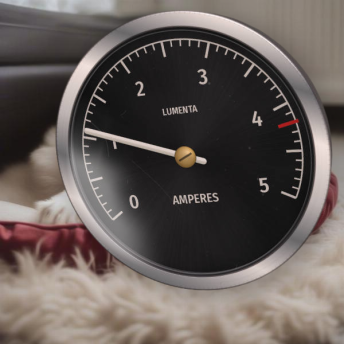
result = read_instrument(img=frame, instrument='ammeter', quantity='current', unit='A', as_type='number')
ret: 1.1 A
